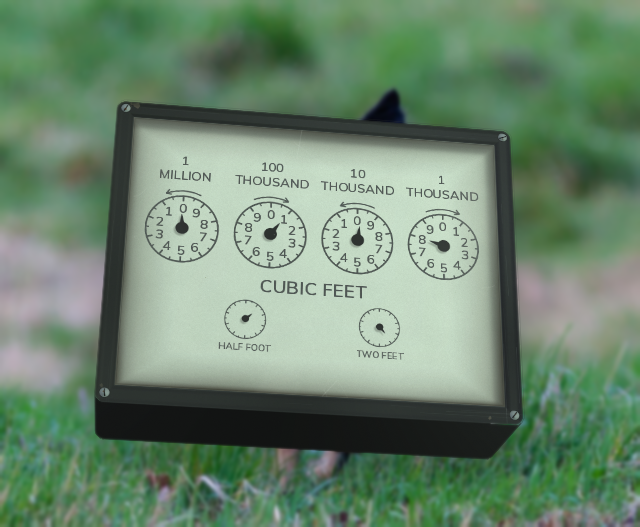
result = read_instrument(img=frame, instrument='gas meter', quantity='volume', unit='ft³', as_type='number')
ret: 9800 ft³
